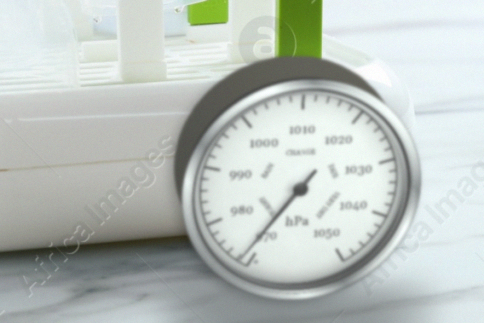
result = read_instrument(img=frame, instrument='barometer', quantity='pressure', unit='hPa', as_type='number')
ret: 972 hPa
